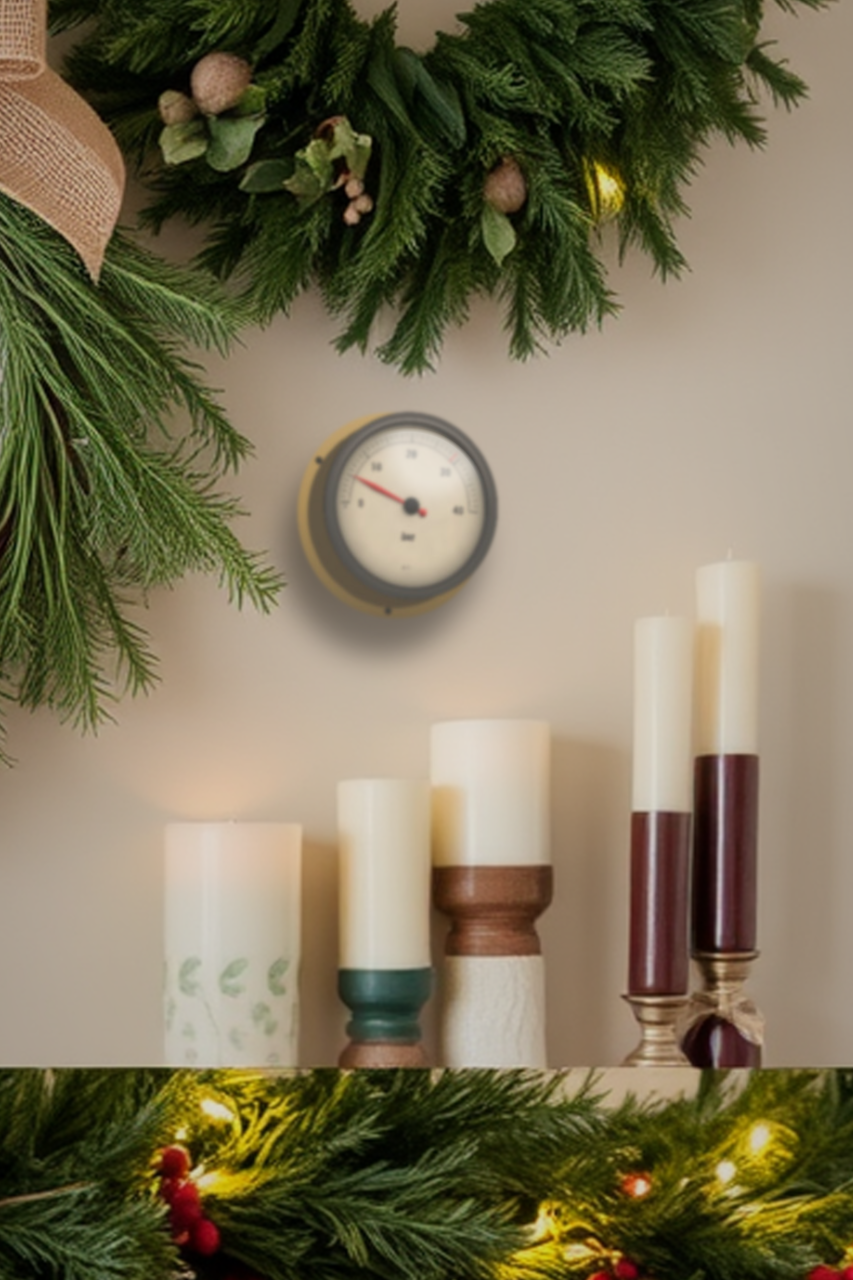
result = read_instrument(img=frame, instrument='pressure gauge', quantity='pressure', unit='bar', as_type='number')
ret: 5 bar
